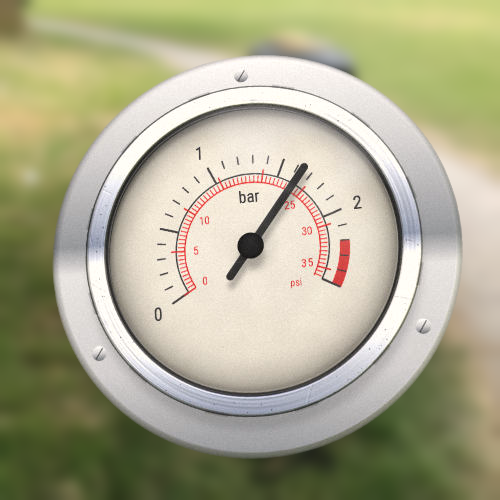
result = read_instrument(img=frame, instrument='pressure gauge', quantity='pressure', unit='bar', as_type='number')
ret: 1.65 bar
